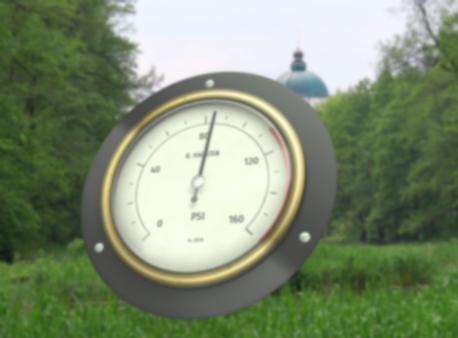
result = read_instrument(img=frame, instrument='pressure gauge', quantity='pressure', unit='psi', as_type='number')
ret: 85 psi
